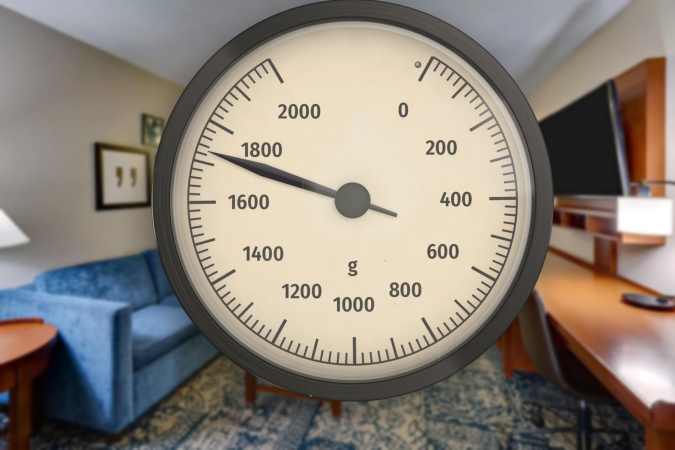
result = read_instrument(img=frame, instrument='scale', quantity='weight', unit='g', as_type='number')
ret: 1730 g
